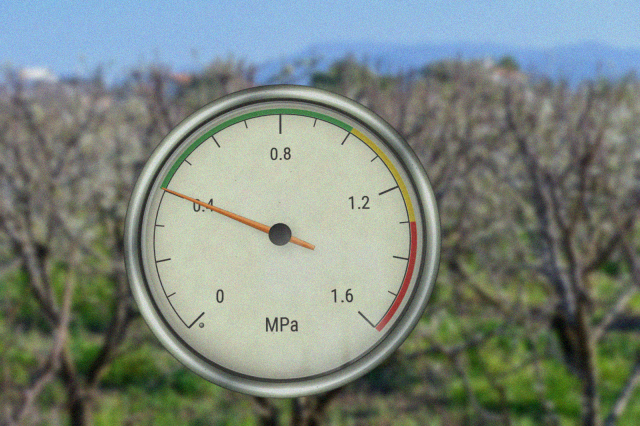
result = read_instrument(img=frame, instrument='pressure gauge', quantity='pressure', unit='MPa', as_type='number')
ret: 0.4 MPa
